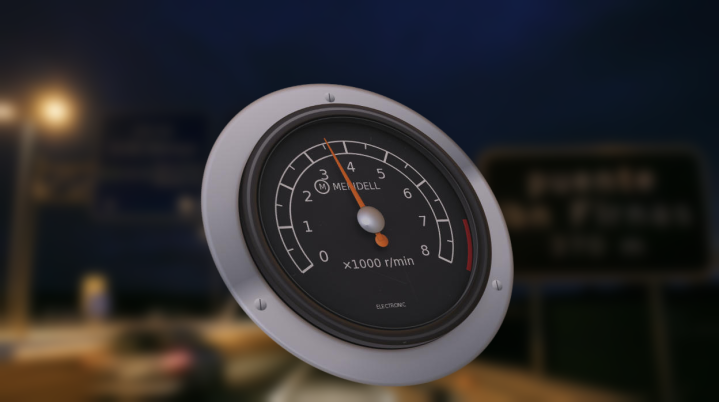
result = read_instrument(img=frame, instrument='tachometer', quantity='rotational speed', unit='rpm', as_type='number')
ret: 3500 rpm
